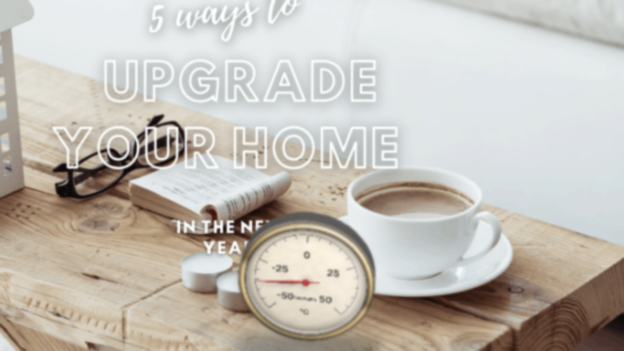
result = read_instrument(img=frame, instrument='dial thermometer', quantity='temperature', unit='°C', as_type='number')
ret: -35 °C
